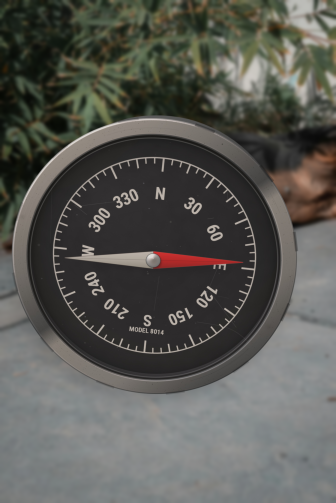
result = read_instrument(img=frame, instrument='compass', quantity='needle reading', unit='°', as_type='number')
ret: 85 °
